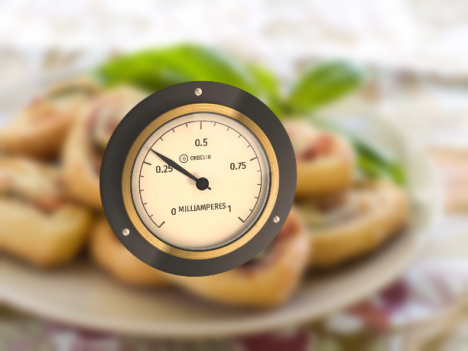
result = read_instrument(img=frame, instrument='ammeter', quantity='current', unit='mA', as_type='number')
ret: 0.3 mA
